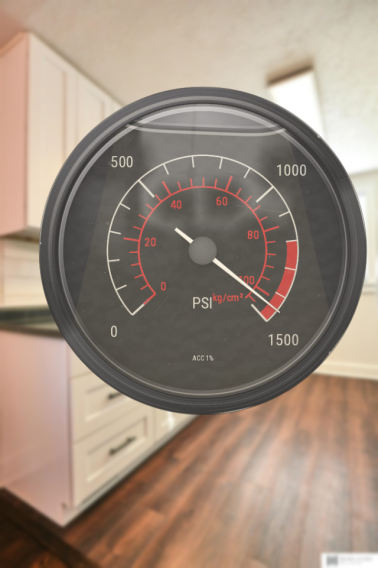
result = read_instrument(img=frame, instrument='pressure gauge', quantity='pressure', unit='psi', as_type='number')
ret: 1450 psi
